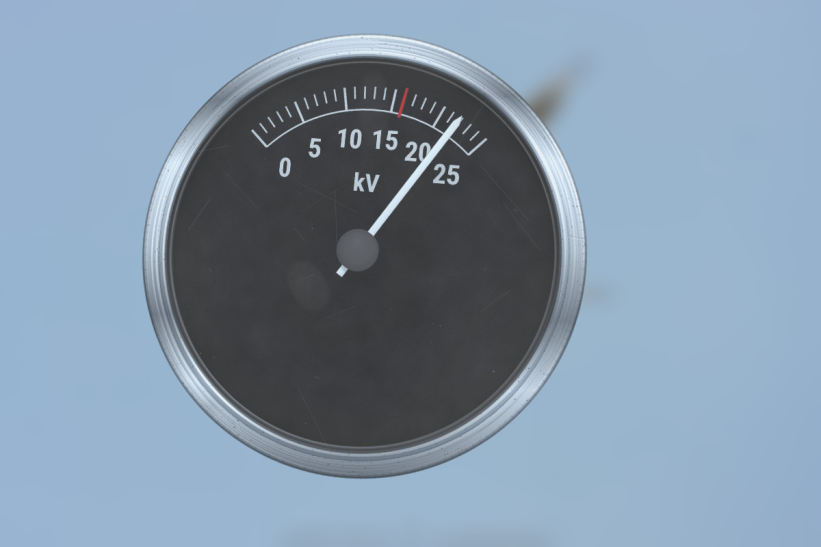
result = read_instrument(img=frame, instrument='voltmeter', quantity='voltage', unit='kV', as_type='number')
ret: 22 kV
